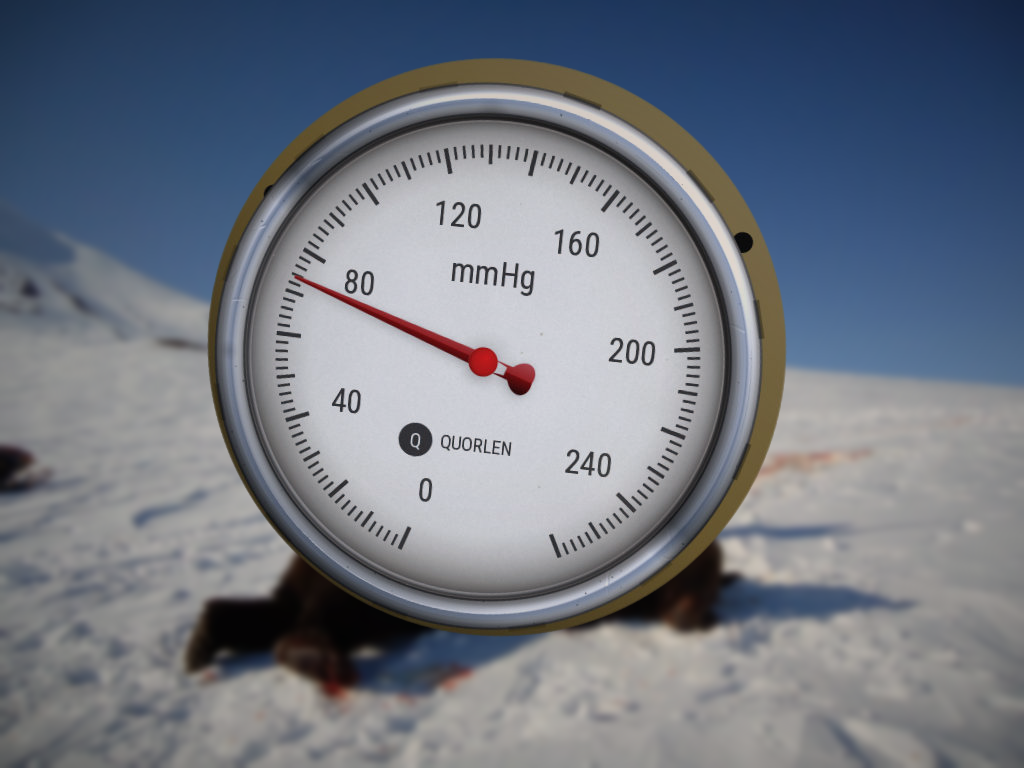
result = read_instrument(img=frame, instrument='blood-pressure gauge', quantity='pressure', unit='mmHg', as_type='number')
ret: 74 mmHg
